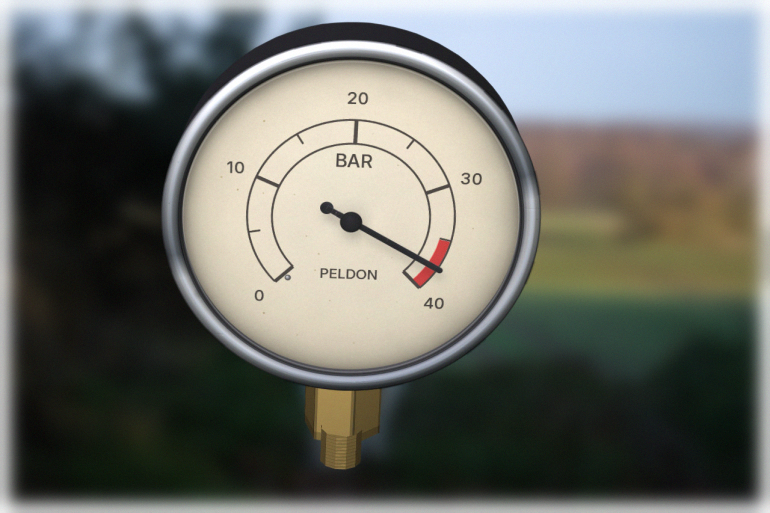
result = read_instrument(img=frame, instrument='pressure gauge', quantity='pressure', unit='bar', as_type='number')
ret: 37.5 bar
